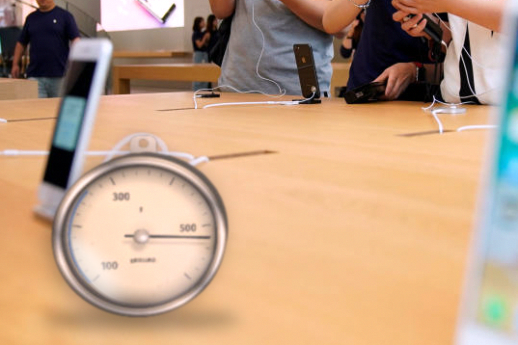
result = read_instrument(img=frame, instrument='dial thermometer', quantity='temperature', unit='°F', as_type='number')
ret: 520 °F
